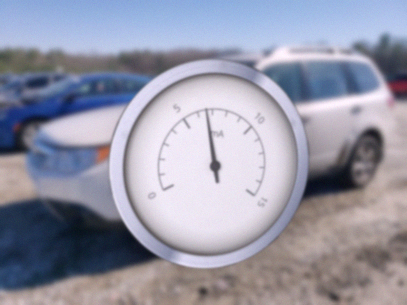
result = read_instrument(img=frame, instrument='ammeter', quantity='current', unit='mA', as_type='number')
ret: 6.5 mA
